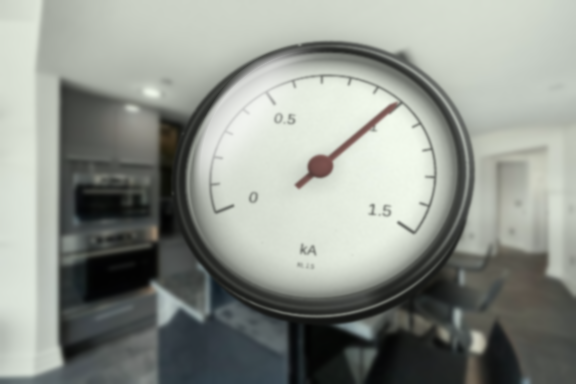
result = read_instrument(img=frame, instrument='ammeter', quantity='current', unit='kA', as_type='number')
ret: 1 kA
